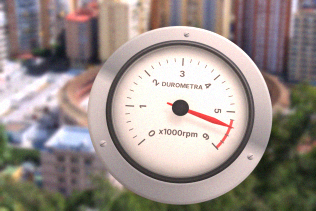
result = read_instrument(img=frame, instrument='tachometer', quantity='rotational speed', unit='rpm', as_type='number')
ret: 5400 rpm
